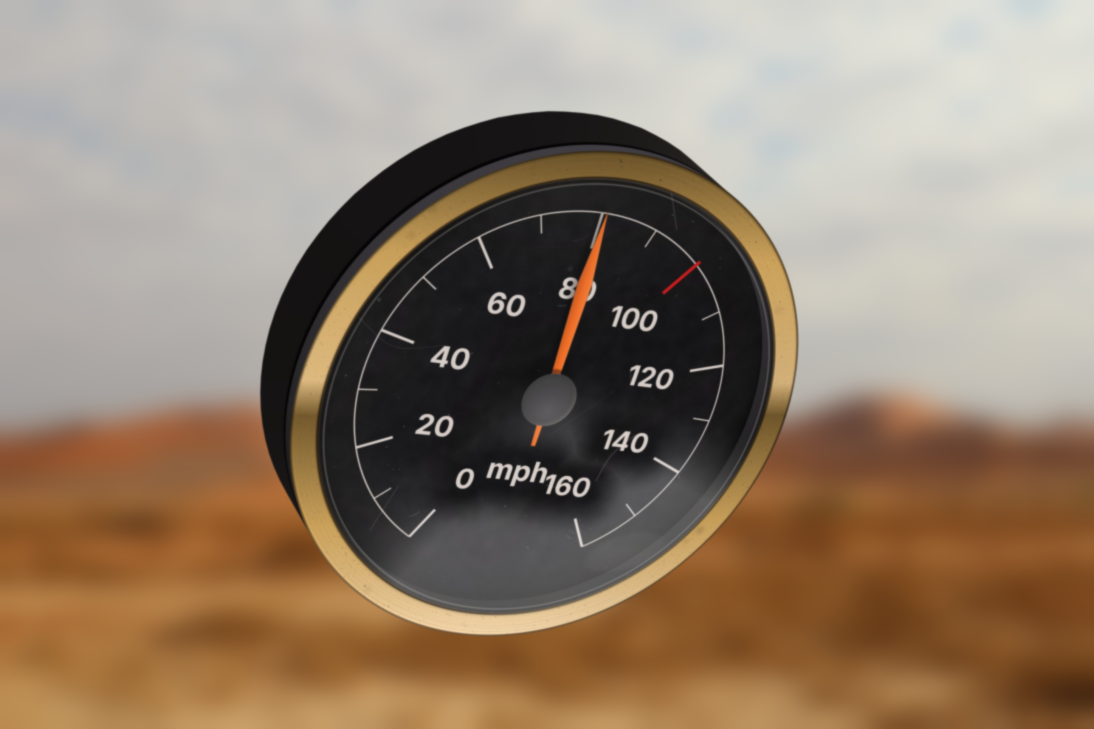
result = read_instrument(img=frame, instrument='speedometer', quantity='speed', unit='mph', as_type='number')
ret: 80 mph
